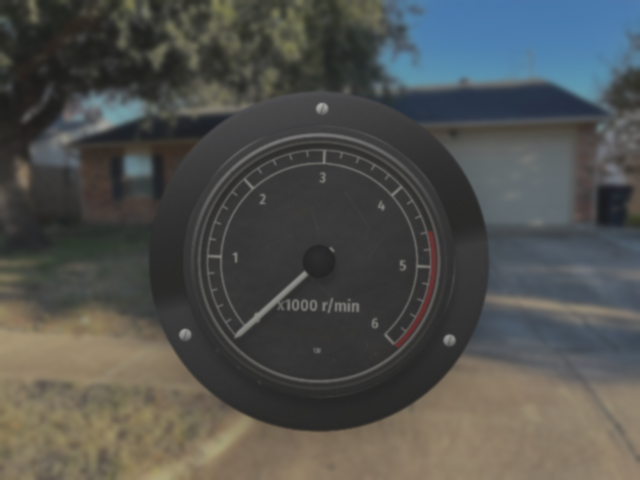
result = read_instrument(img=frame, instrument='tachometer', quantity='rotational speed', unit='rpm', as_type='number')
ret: 0 rpm
